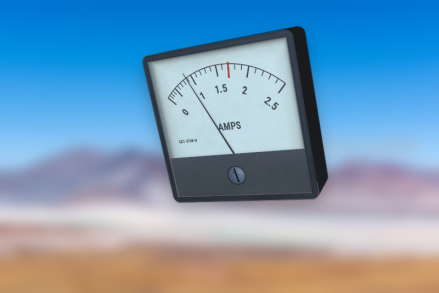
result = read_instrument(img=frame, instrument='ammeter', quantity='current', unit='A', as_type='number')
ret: 0.9 A
